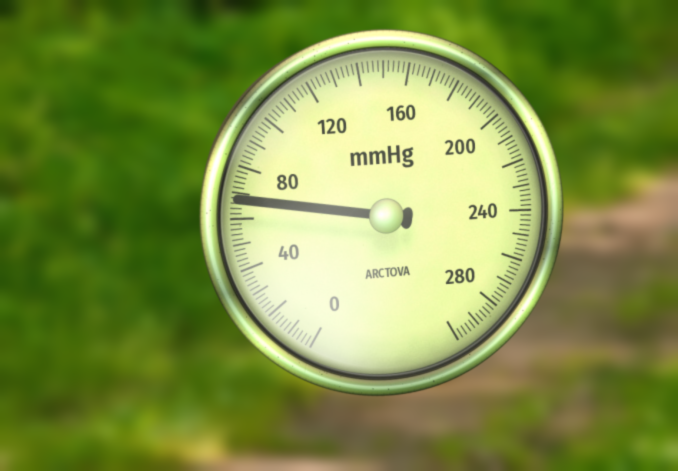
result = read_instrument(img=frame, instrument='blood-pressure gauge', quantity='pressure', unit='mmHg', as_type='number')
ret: 68 mmHg
